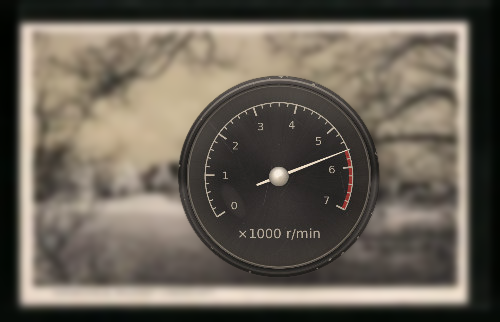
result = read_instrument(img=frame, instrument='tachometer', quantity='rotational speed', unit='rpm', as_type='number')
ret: 5600 rpm
